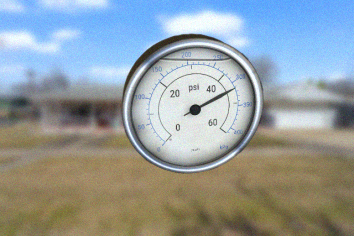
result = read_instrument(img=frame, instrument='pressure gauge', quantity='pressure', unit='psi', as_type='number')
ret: 45 psi
